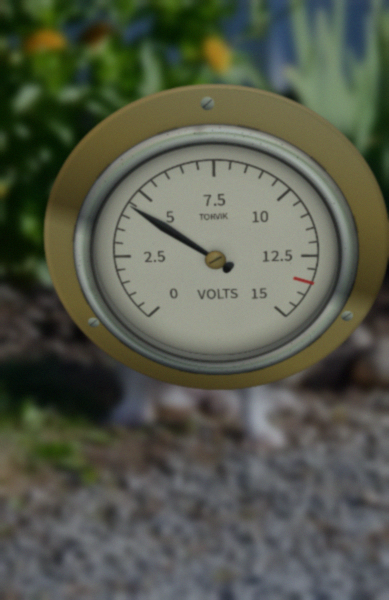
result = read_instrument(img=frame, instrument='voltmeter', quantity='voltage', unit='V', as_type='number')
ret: 4.5 V
